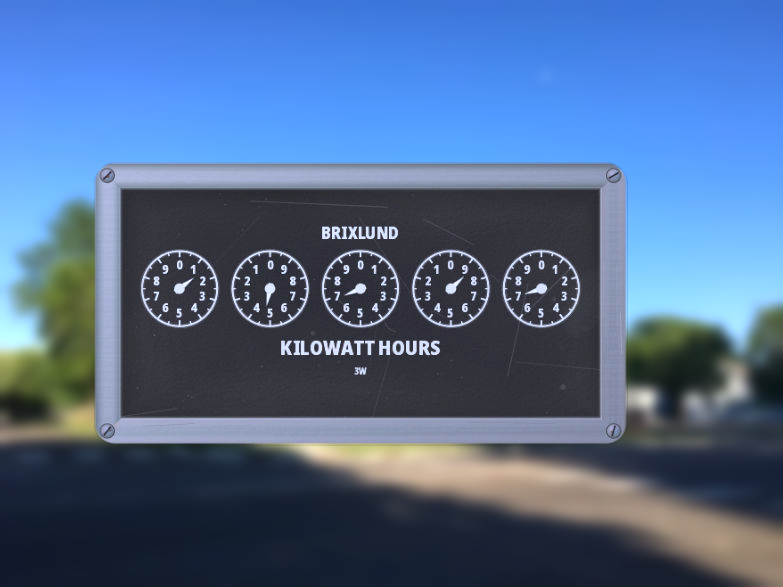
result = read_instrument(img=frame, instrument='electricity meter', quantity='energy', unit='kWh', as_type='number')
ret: 14687 kWh
